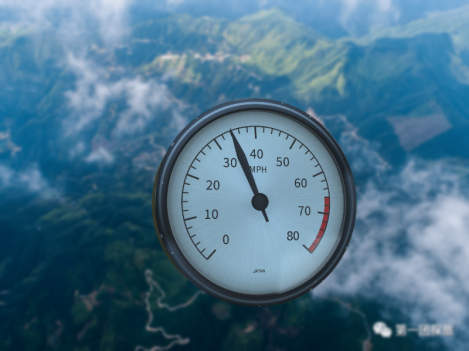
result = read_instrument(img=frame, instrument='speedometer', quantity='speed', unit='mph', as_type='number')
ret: 34 mph
